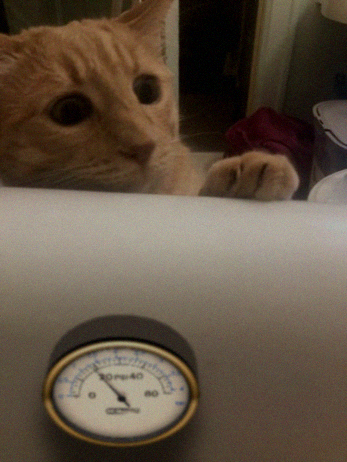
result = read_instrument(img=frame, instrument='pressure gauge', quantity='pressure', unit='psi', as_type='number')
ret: 20 psi
